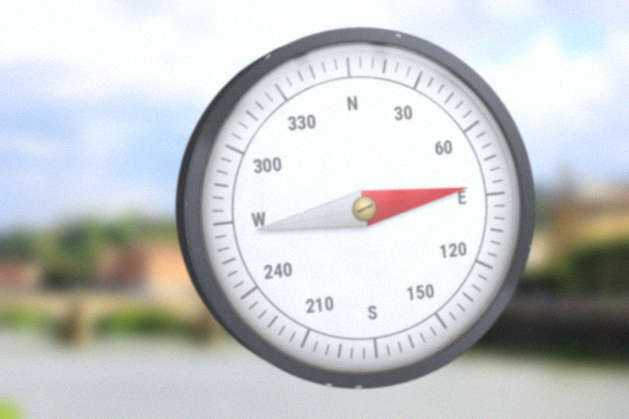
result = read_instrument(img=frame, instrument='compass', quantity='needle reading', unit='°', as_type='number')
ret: 85 °
